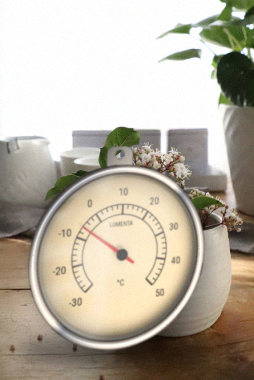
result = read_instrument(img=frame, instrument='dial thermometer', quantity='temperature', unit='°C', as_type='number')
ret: -6 °C
